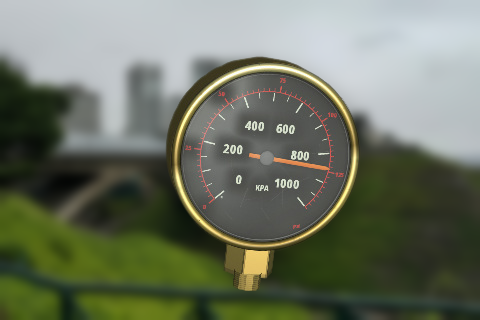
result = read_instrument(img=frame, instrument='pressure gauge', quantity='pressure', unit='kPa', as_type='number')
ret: 850 kPa
